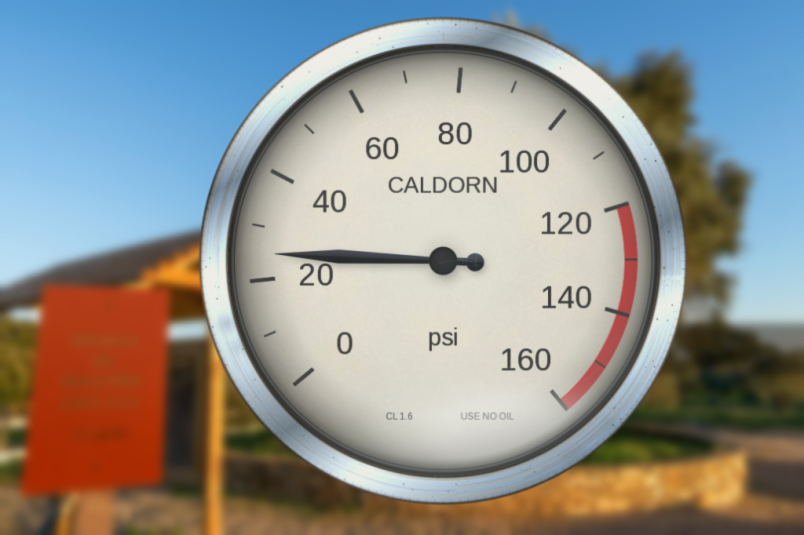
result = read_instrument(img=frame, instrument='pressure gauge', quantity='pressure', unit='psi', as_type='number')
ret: 25 psi
